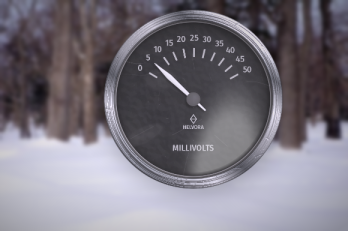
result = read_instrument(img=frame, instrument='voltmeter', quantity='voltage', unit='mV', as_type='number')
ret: 5 mV
